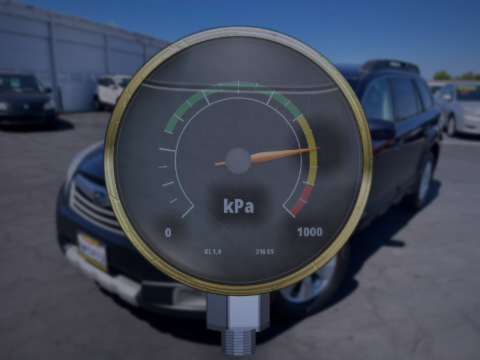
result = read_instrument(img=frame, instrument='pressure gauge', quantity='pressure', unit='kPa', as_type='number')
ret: 800 kPa
